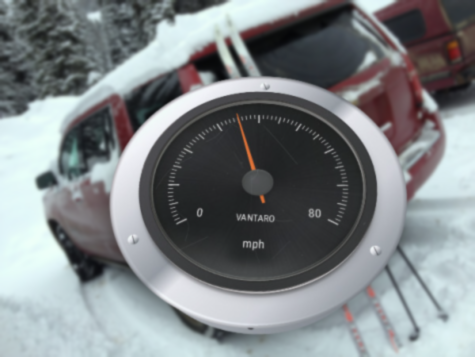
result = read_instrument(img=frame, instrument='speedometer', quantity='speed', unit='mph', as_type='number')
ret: 35 mph
